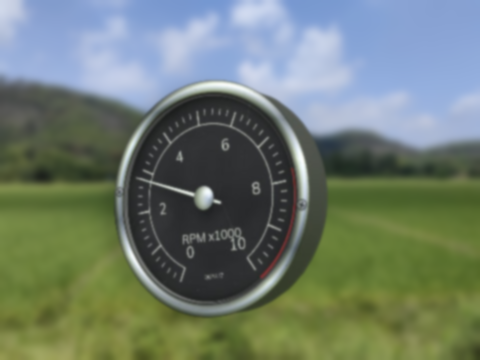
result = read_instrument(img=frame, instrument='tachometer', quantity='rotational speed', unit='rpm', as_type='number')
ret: 2800 rpm
